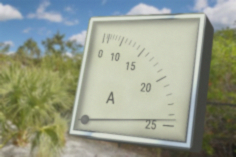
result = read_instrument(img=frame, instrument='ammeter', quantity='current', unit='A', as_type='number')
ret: 24.5 A
